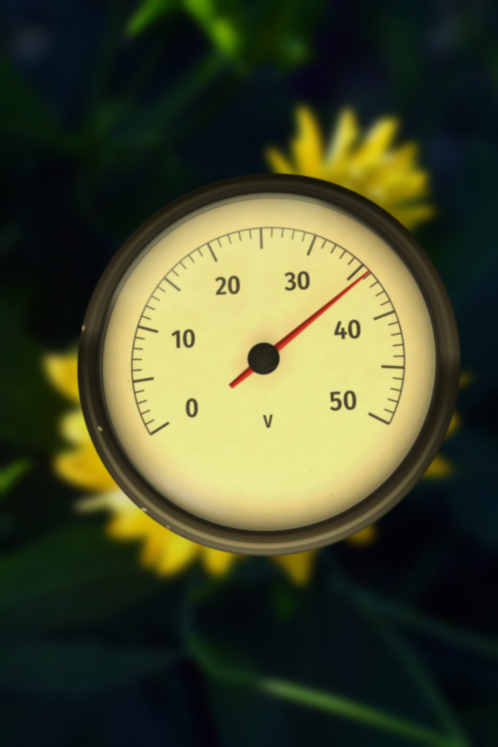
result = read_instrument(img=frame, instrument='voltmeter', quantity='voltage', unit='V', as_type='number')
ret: 36 V
